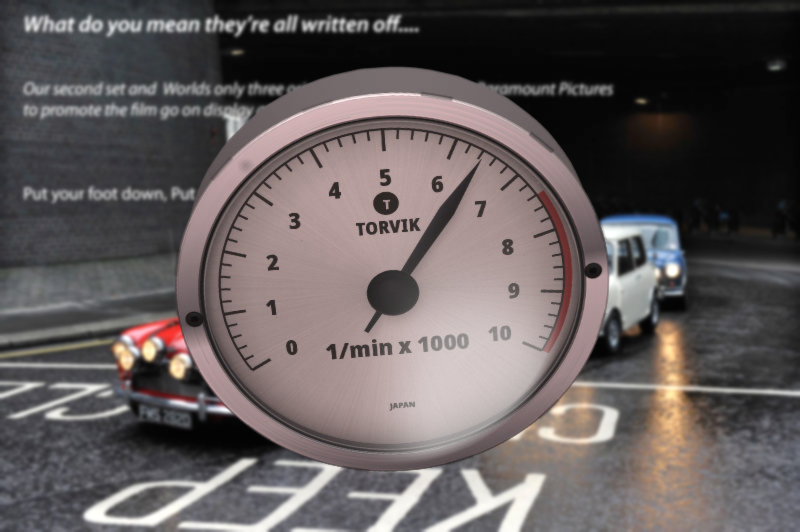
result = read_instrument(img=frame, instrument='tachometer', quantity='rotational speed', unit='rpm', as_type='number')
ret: 6400 rpm
